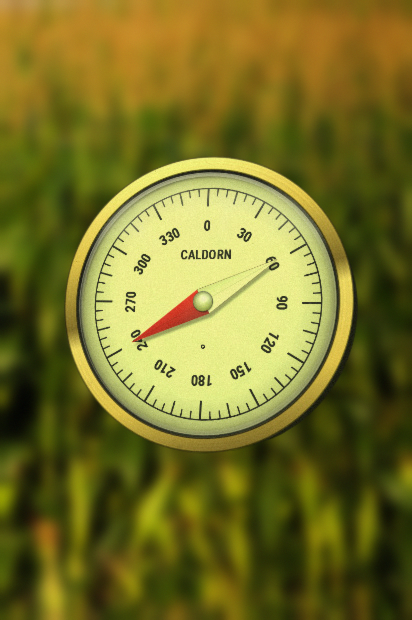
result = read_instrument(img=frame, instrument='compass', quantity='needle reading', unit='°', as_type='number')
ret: 240 °
